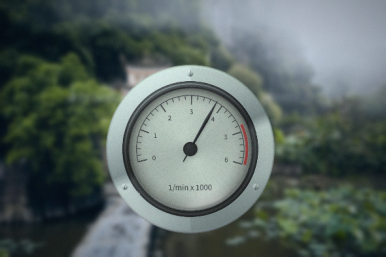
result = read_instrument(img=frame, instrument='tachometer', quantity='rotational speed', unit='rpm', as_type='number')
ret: 3800 rpm
